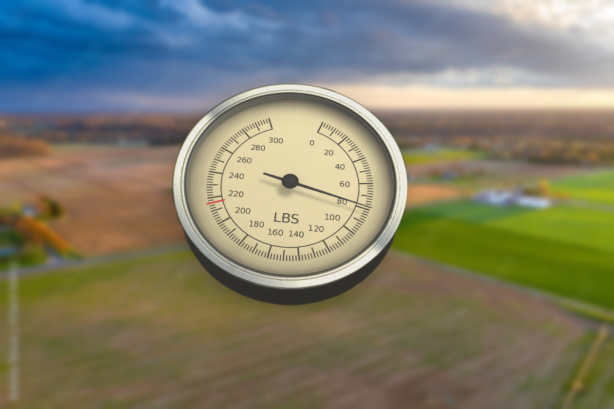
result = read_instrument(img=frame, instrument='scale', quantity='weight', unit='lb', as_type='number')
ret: 80 lb
